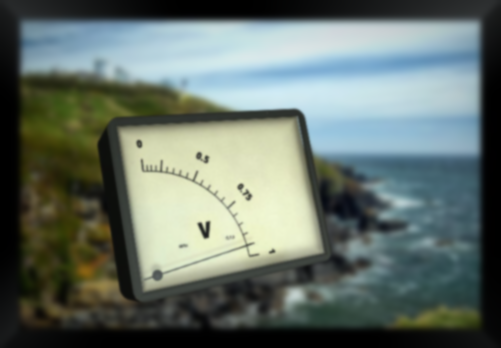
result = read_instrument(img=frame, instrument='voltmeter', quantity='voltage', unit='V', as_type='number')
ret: 0.95 V
